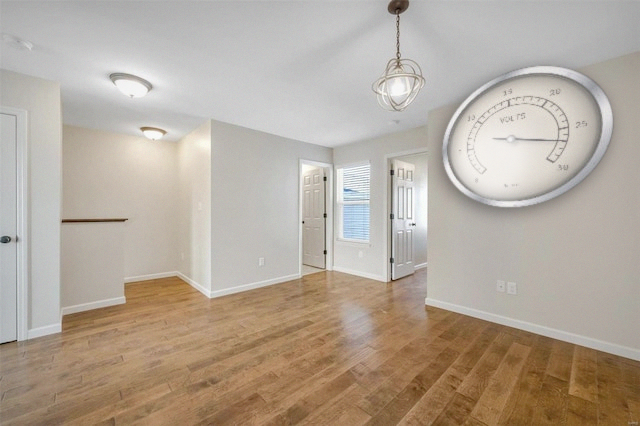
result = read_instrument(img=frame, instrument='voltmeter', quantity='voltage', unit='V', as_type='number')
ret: 27 V
